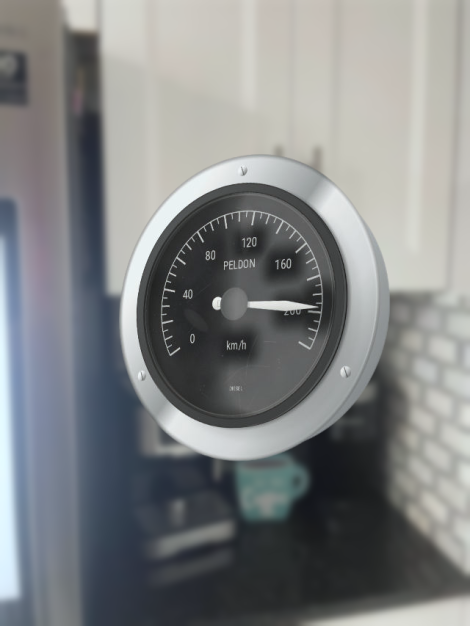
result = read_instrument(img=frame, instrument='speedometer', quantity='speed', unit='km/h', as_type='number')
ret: 197.5 km/h
